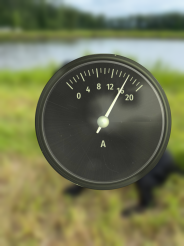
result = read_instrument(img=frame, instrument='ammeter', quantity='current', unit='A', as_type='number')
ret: 16 A
